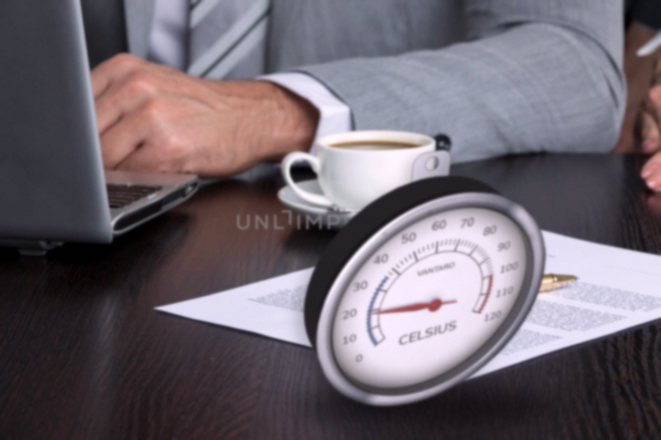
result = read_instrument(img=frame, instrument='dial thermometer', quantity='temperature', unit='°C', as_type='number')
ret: 20 °C
